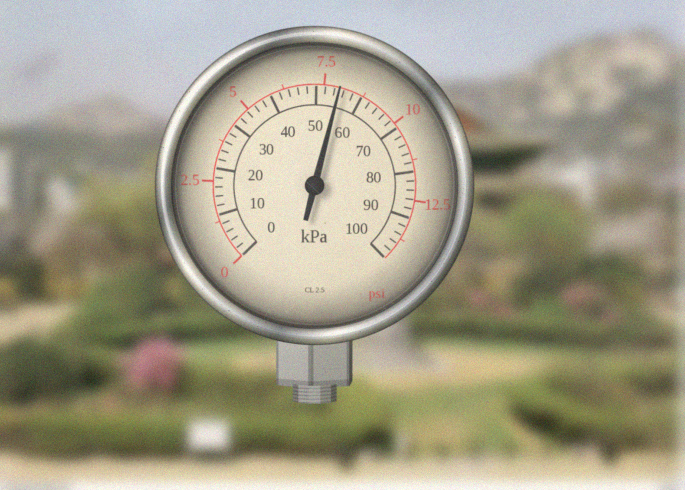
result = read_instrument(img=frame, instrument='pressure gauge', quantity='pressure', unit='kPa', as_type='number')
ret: 55 kPa
